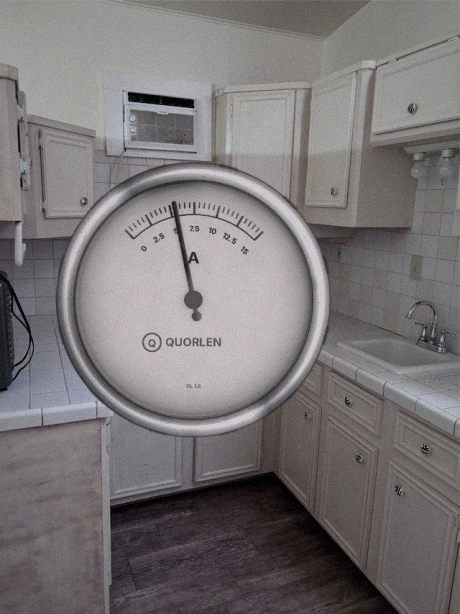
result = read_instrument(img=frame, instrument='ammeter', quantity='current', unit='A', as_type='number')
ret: 5.5 A
